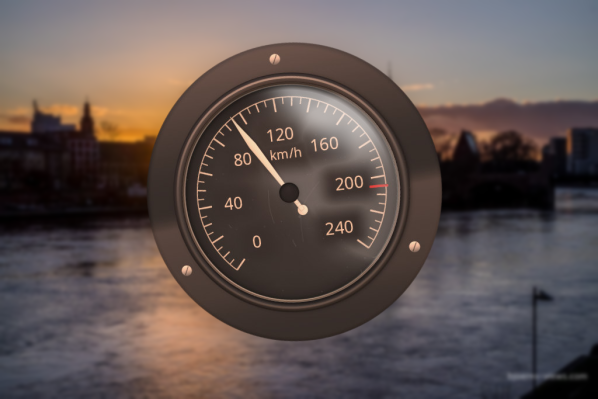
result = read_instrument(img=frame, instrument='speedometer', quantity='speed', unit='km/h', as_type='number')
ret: 95 km/h
